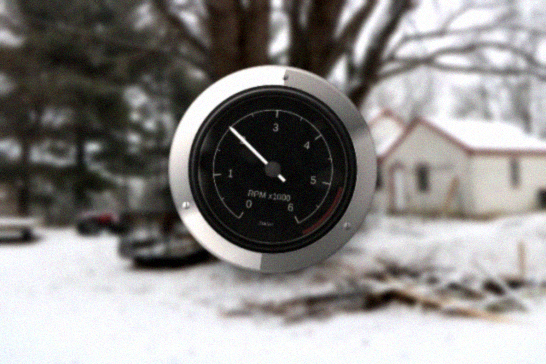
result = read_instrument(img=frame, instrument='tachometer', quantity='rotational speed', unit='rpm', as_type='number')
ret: 2000 rpm
